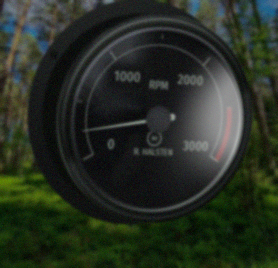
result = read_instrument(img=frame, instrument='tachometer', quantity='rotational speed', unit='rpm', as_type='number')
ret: 250 rpm
